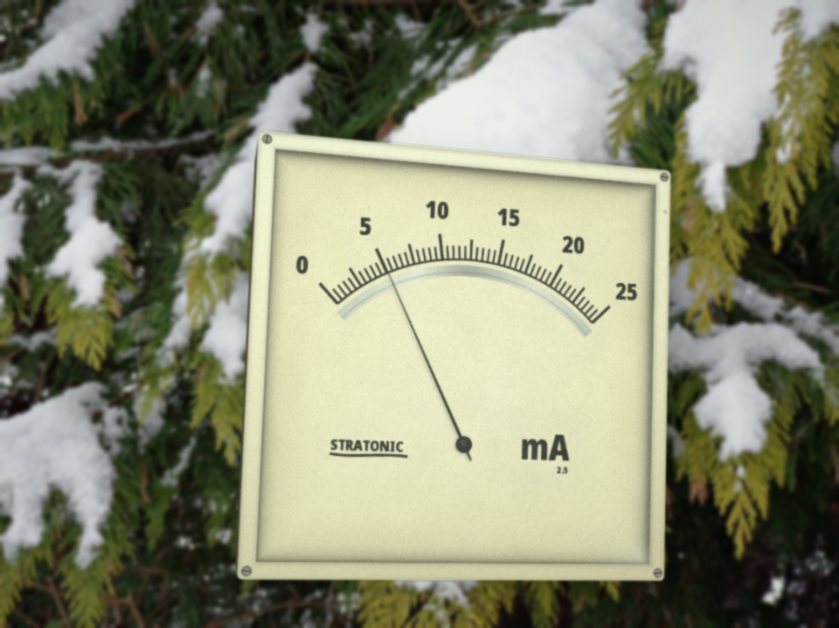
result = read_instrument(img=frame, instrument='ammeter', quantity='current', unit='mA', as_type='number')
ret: 5 mA
